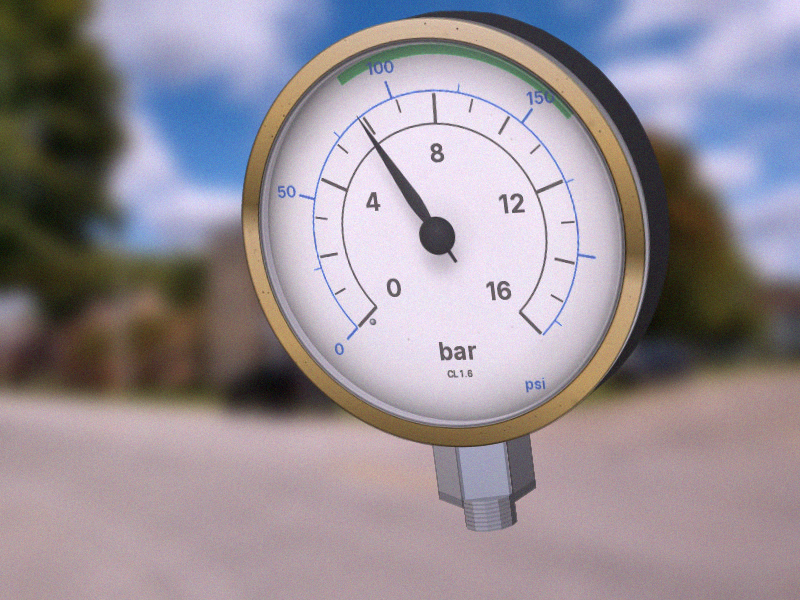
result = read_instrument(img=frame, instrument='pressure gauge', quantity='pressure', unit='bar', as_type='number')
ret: 6 bar
